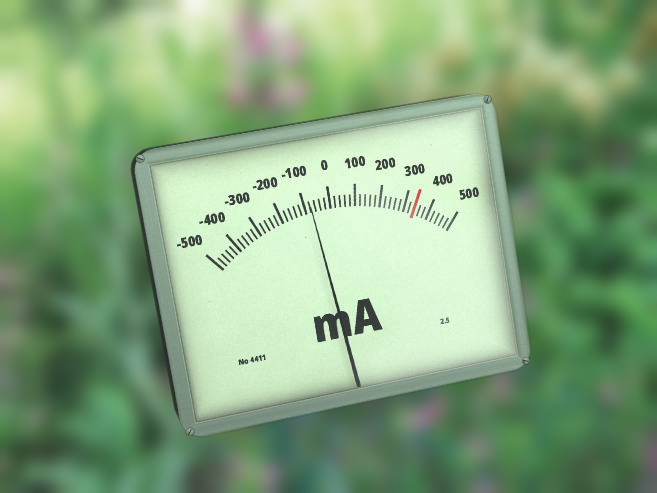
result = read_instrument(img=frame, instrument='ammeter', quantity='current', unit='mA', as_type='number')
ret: -80 mA
